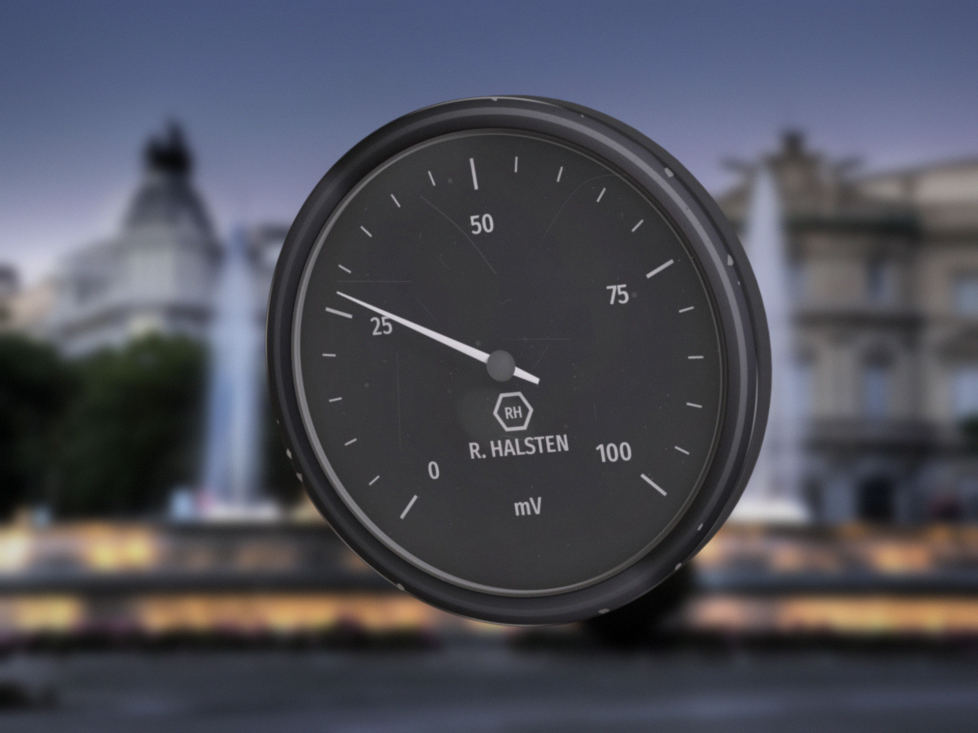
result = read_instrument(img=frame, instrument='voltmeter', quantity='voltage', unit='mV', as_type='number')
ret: 27.5 mV
